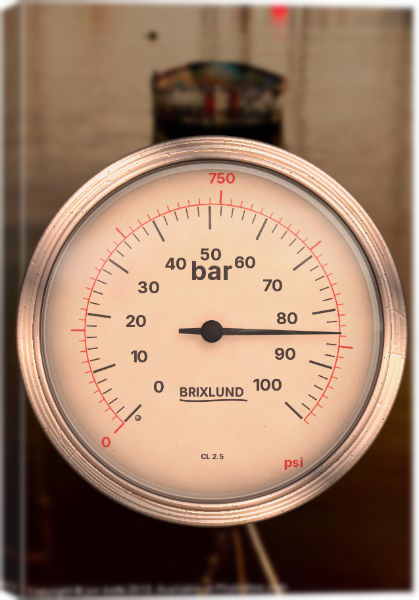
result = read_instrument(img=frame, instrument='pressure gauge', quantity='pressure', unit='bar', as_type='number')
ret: 84 bar
